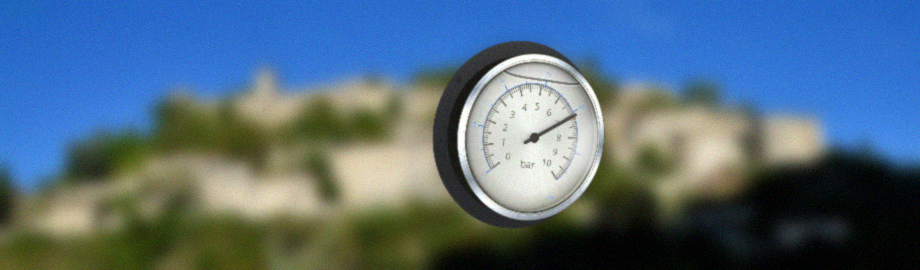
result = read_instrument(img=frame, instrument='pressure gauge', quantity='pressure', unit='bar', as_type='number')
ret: 7 bar
